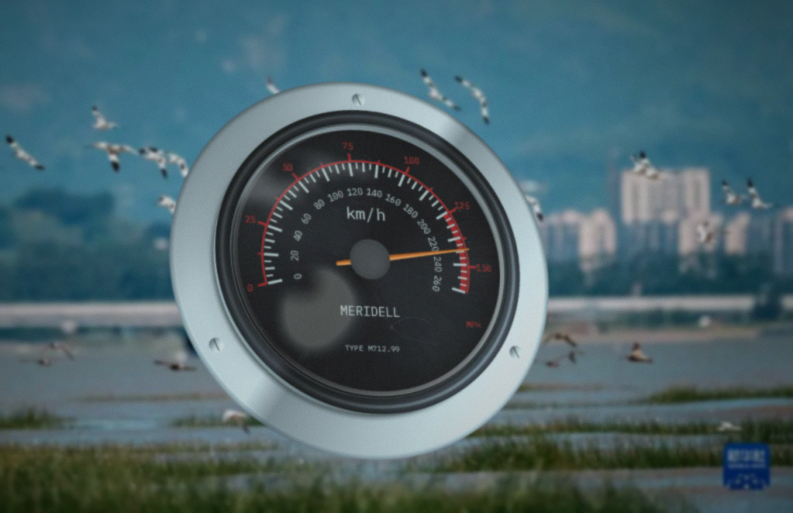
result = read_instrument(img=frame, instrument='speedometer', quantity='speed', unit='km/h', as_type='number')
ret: 230 km/h
